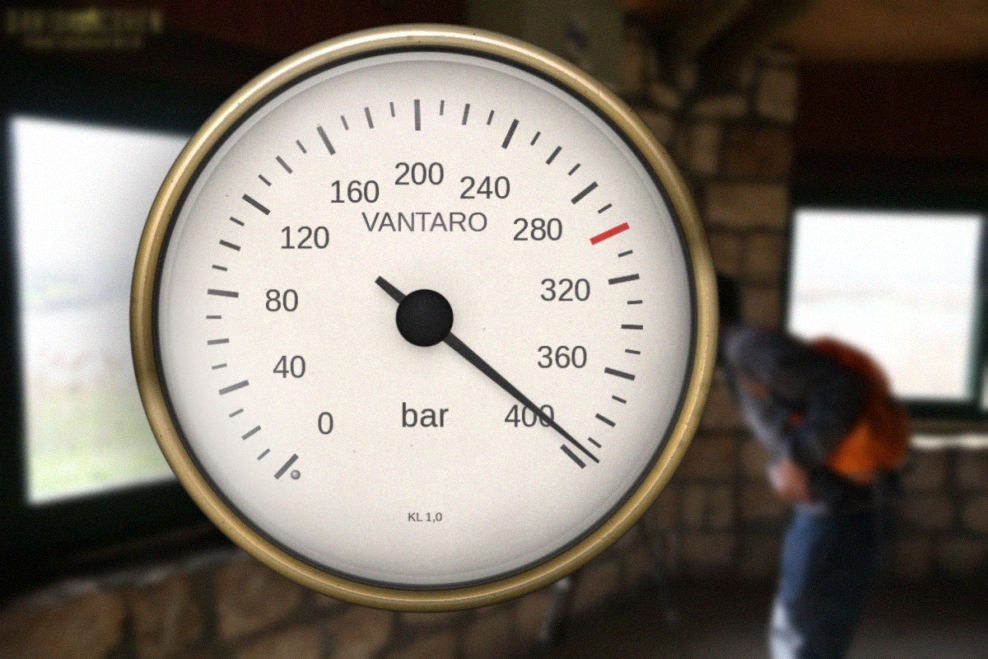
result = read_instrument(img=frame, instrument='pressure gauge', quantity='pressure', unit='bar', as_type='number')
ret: 395 bar
